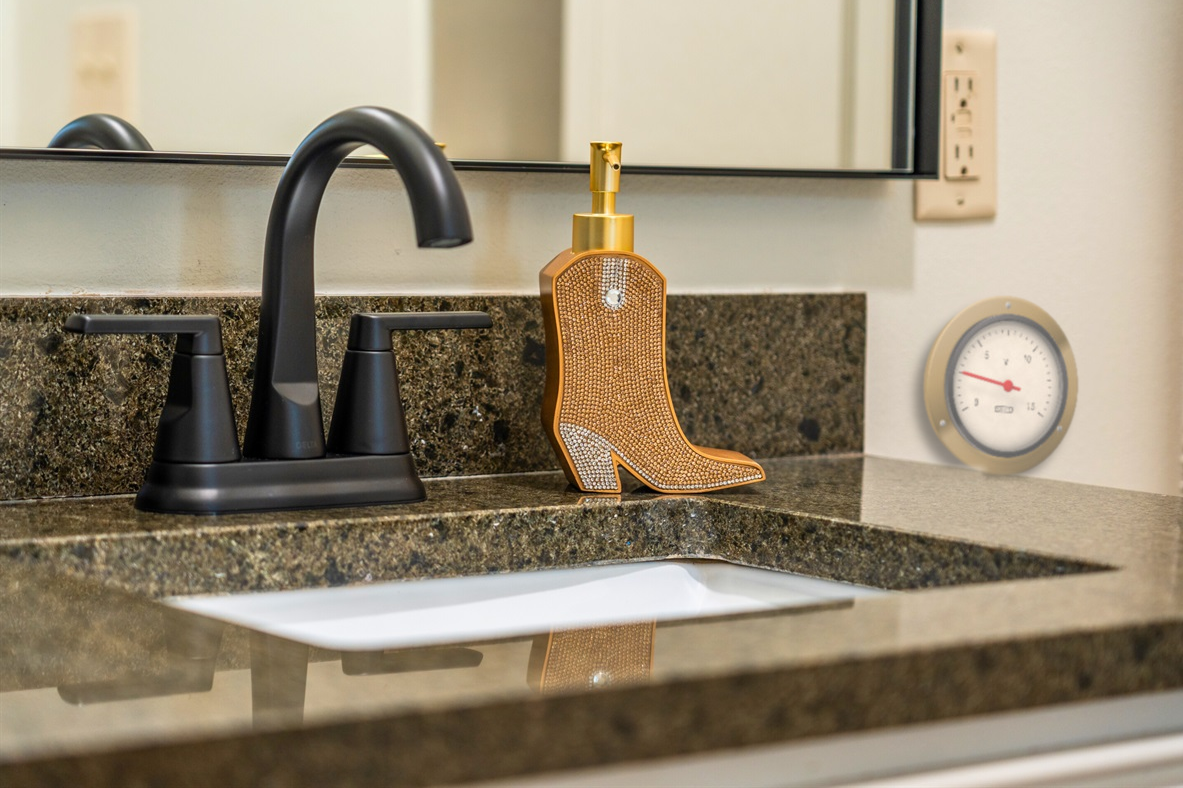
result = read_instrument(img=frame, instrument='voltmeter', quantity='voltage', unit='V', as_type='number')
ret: 2.5 V
